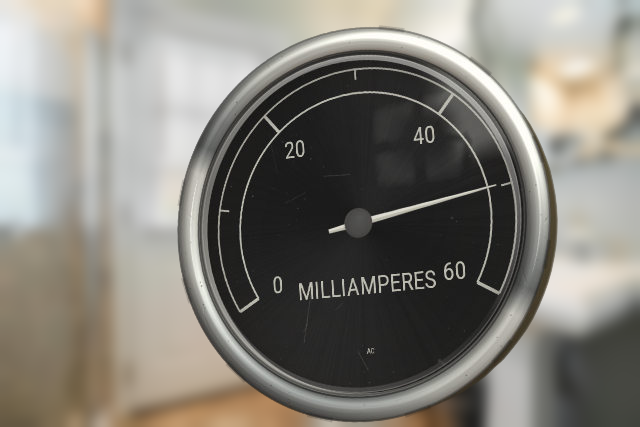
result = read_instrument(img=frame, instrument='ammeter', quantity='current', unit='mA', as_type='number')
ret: 50 mA
